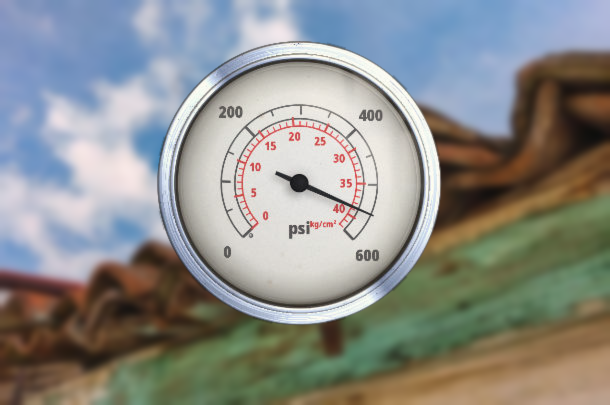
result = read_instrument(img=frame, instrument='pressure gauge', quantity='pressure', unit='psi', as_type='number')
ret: 550 psi
